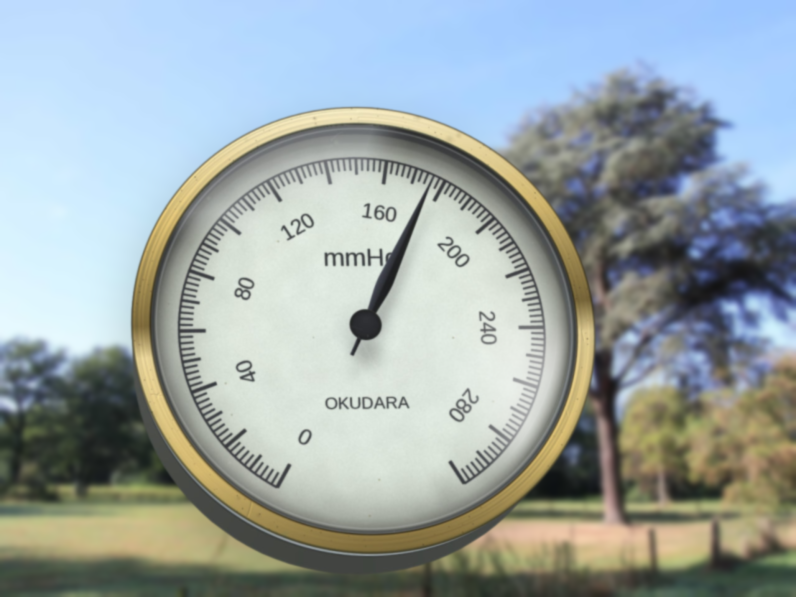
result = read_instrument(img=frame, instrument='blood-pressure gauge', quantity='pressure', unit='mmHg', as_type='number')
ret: 176 mmHg
